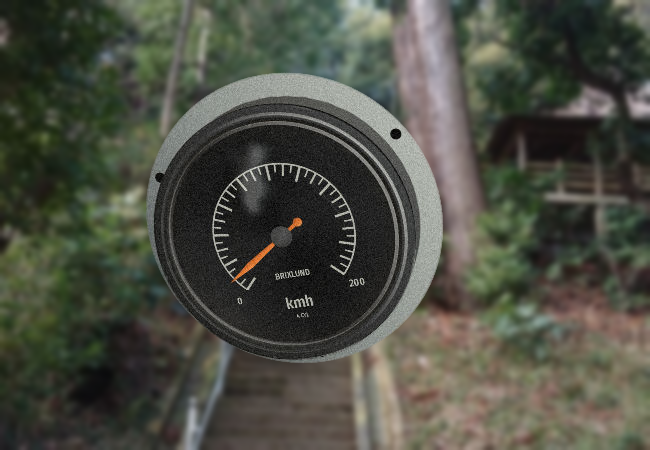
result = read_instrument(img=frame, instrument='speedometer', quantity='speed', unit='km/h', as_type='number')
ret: 10 km/h
